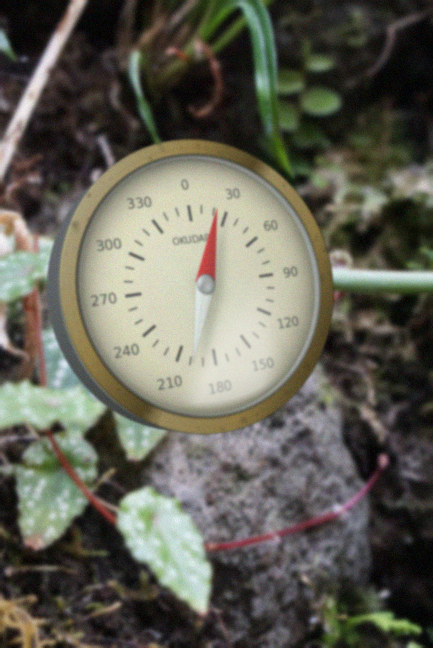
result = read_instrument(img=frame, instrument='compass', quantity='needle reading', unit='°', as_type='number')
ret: 20 °
